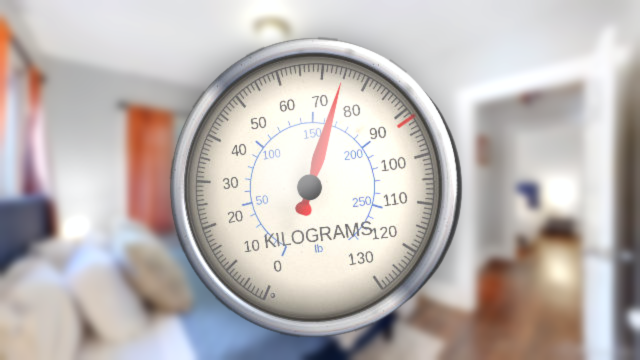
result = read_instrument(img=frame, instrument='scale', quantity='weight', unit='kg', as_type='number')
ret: 75 kg
